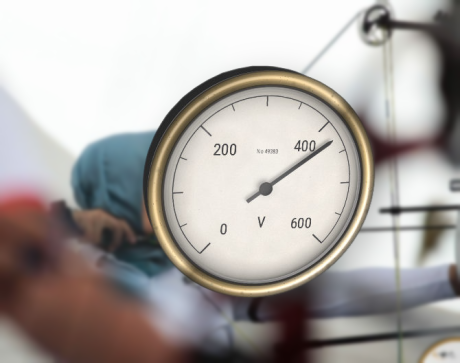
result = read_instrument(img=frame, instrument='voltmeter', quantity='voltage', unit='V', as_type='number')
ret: 425 V
